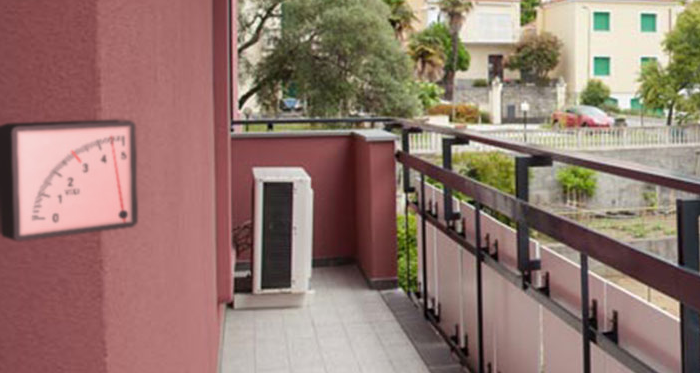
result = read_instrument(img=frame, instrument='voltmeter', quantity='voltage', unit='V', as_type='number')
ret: 4.5 V
